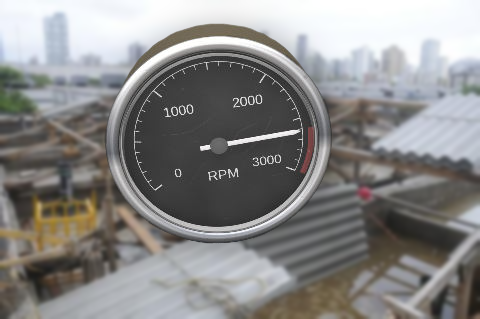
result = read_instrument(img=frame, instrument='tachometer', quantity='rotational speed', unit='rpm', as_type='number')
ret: 2600 rpm
